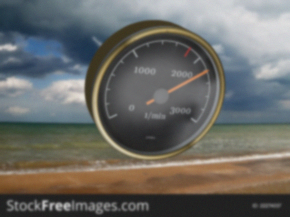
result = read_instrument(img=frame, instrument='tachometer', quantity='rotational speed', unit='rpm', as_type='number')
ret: 2200 rpm
